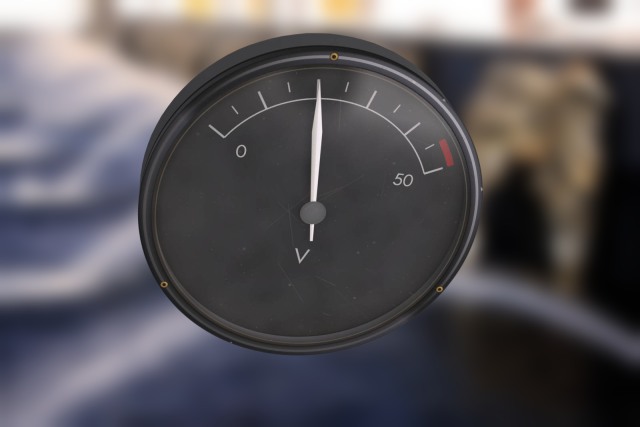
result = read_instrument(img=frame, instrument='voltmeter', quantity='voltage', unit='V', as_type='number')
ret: 20 V
